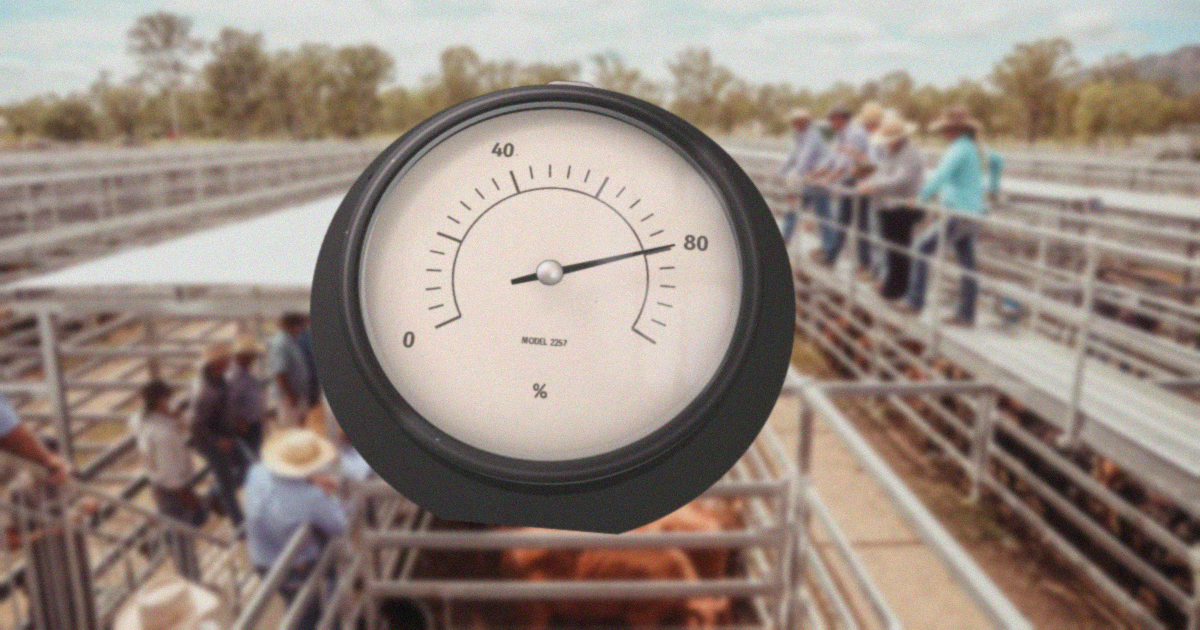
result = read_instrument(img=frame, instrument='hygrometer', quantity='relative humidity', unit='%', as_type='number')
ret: 80 %
